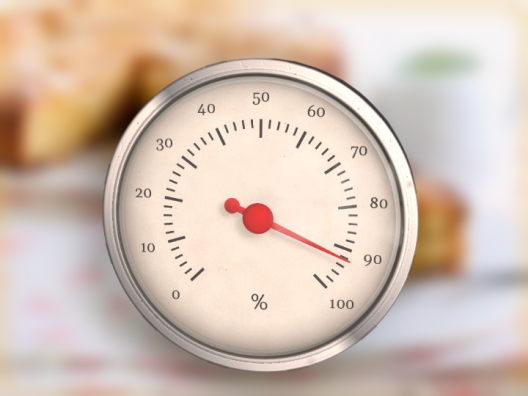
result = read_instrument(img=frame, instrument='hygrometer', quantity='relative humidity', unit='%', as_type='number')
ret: 92 %
